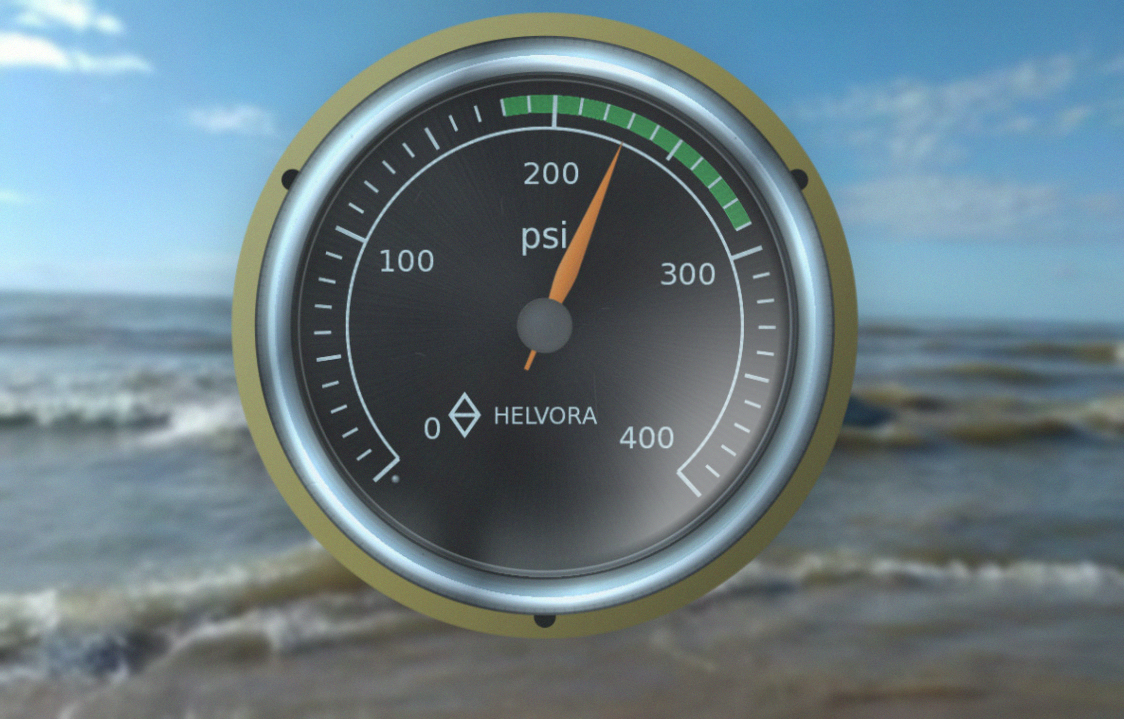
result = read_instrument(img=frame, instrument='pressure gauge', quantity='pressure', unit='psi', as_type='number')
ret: 230 psi
